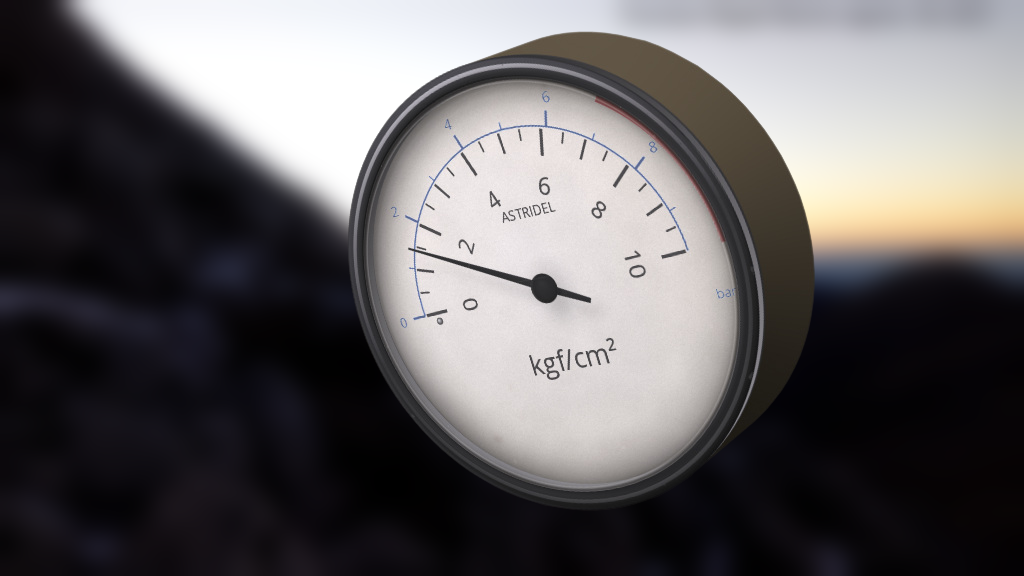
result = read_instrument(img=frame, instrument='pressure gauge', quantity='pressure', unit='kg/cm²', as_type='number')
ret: 1.5 kg/cm²
